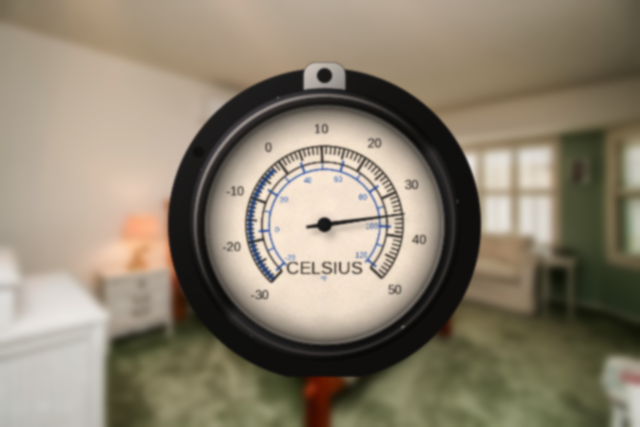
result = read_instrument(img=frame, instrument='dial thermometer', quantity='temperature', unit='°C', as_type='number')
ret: 35 °C
